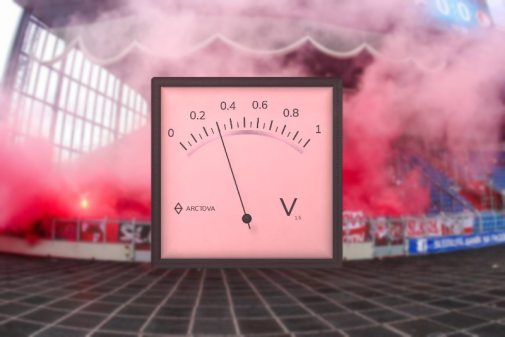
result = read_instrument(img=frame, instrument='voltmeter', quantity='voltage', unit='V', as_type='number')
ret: 0.3 V
